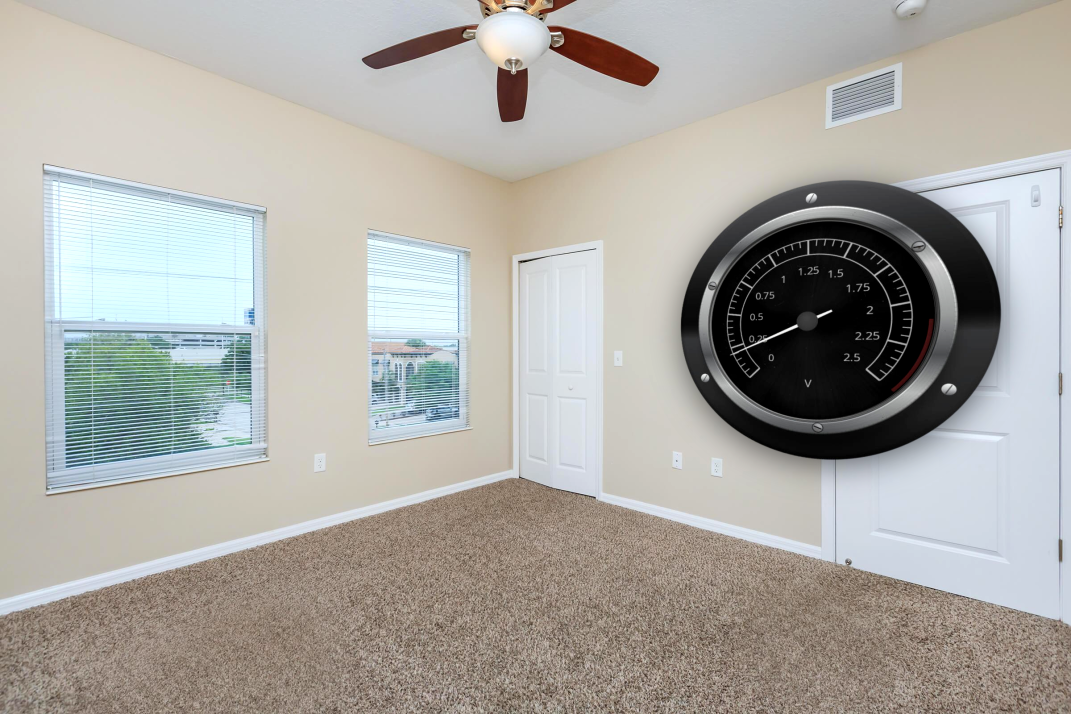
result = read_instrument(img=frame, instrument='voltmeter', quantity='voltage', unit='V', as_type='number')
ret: 0.2 V
